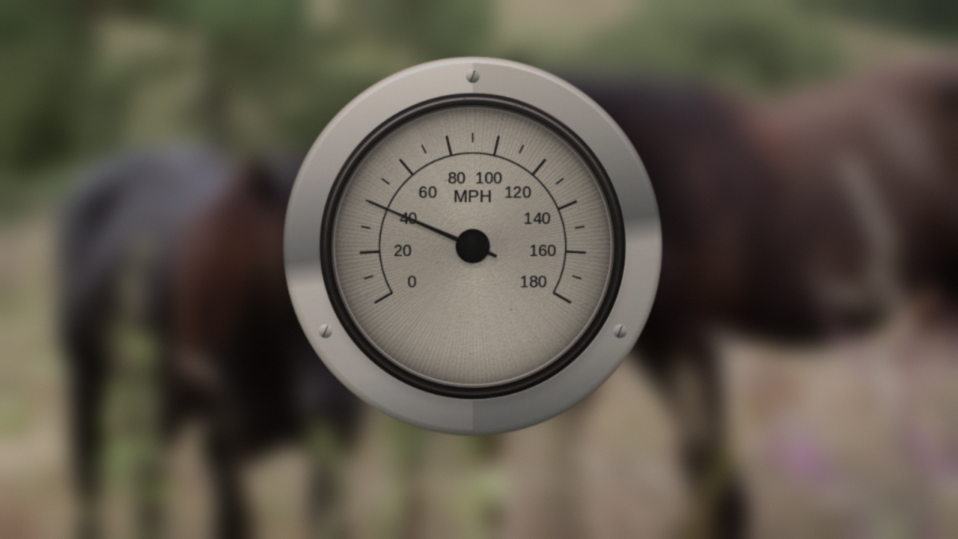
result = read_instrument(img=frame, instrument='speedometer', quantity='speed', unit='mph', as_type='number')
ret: 40 mph
